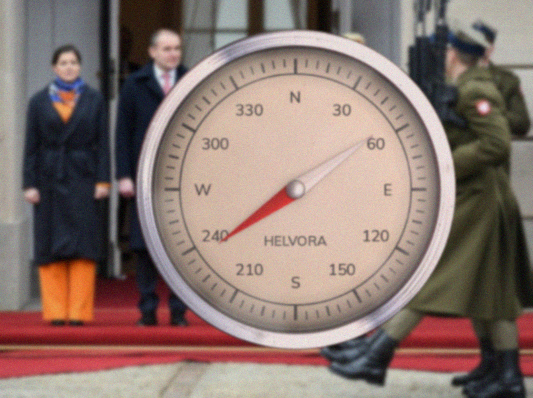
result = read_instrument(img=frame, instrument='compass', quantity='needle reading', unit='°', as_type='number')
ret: 235 °
